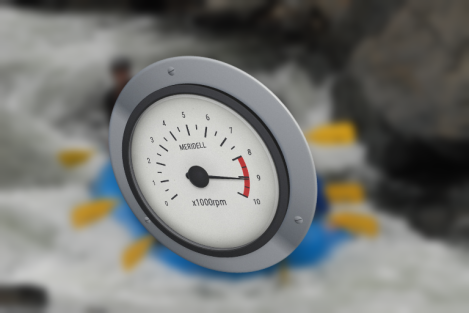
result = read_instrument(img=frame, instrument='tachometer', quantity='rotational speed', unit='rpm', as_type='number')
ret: 9000 rpm
